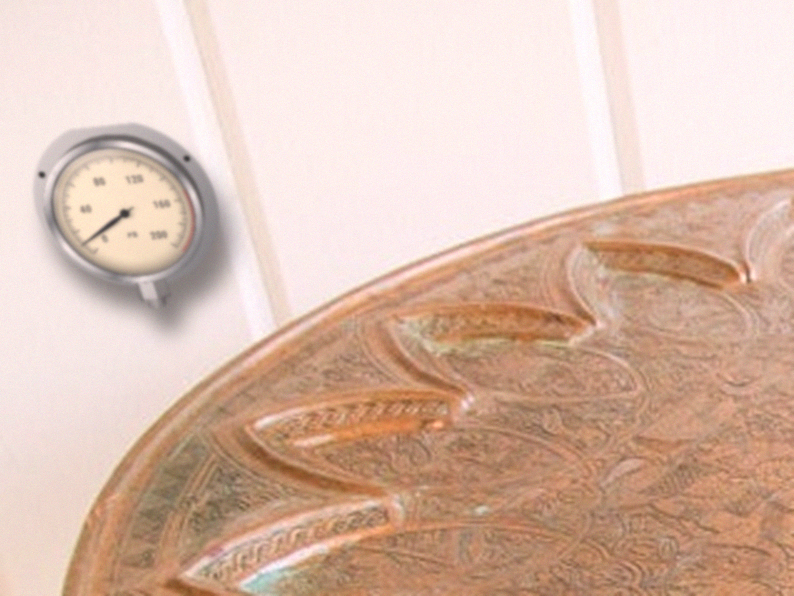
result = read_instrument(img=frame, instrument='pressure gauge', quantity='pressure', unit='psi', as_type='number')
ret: 10 psi
